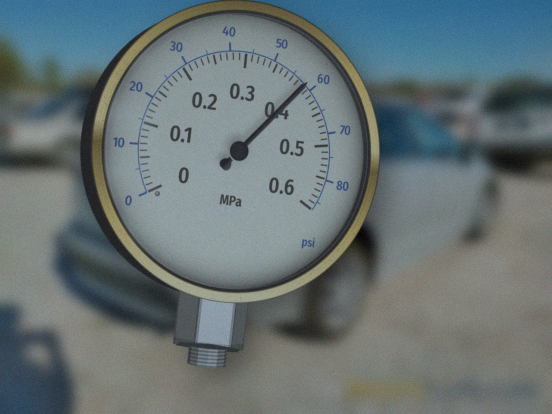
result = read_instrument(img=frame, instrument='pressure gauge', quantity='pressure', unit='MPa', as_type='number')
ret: 0.4 MPa
